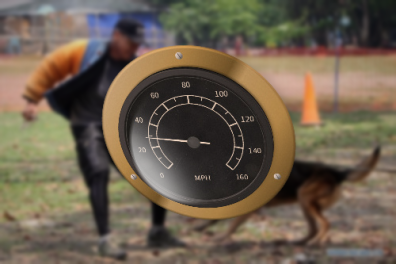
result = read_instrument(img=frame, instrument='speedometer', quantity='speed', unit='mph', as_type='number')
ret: 30 mph
